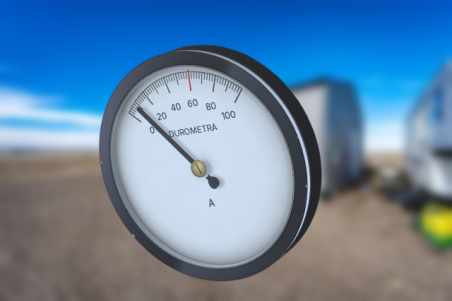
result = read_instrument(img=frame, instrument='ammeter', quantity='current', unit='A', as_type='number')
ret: 10 A
